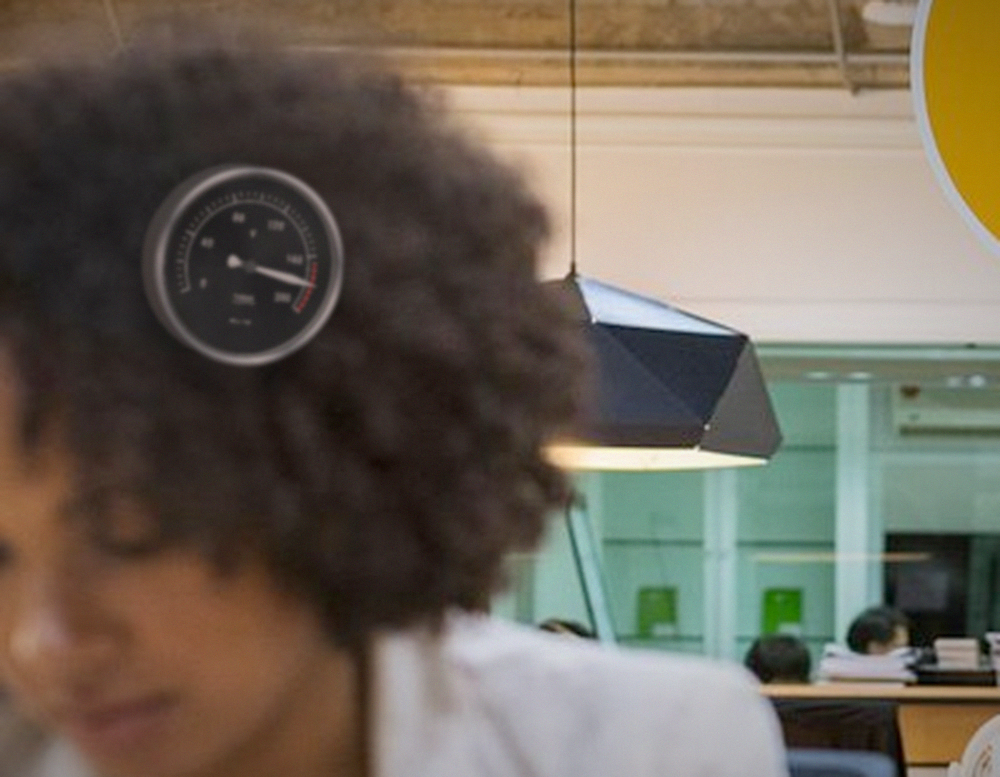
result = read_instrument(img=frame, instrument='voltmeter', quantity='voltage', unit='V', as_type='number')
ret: 180 V
